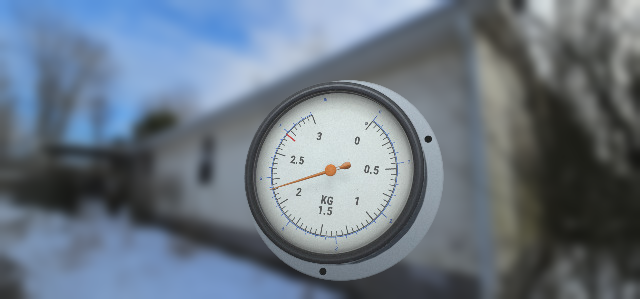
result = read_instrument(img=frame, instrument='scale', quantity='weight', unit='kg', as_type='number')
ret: 2.15 kg
